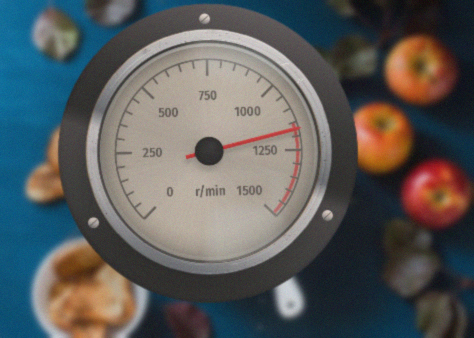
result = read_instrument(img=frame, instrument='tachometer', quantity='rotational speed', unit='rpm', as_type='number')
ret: 1175 rpm
